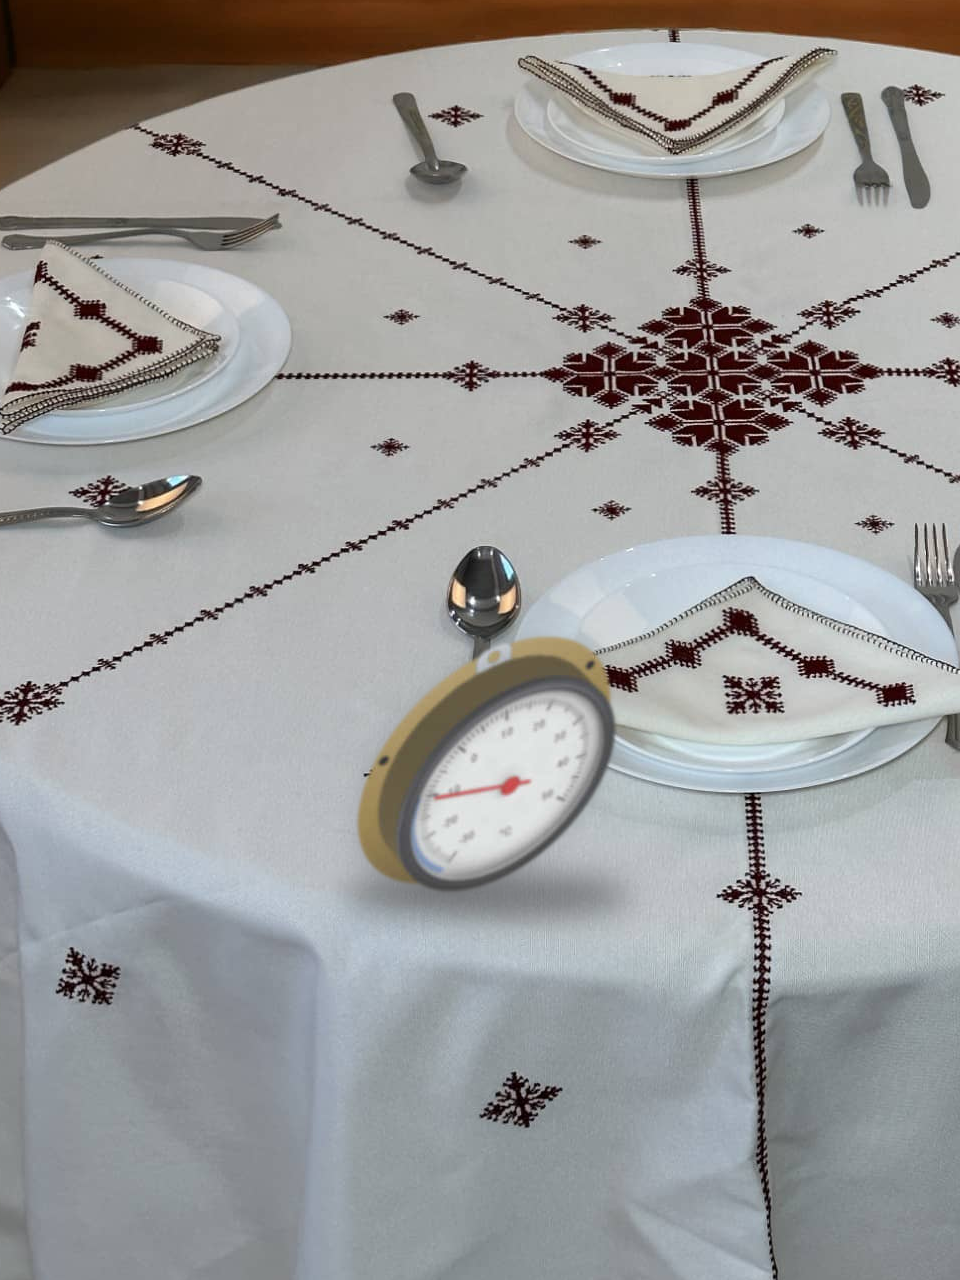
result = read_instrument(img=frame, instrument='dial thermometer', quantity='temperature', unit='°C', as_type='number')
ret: -10 °C
